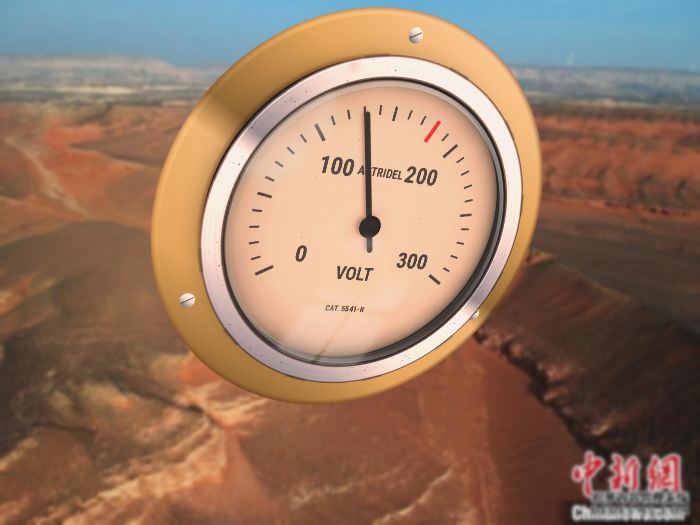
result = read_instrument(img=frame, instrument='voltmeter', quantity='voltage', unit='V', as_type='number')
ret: 130 V
